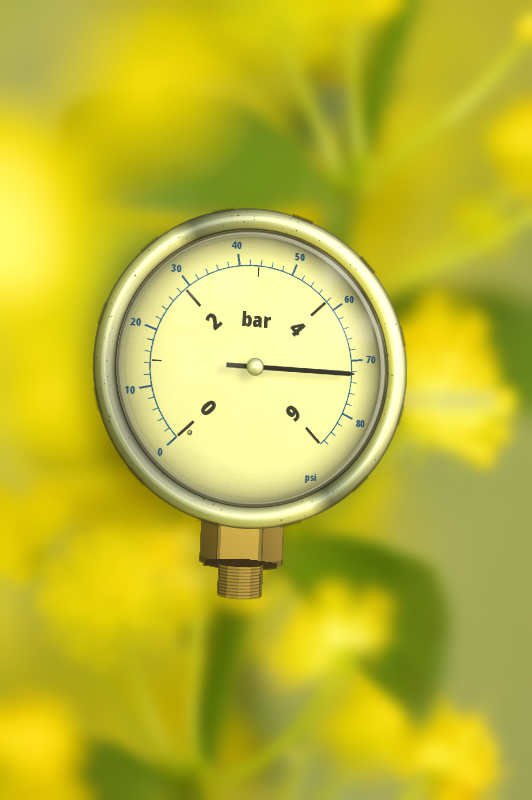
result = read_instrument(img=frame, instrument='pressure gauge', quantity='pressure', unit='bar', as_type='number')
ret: 5 bar
